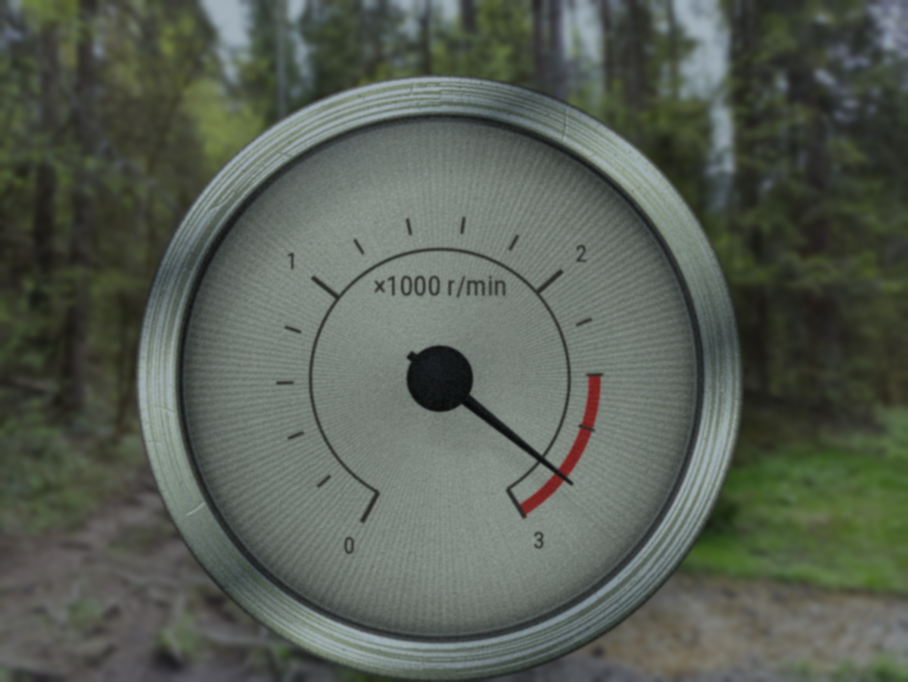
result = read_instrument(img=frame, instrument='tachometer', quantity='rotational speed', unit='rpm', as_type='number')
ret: 2800 rpm
